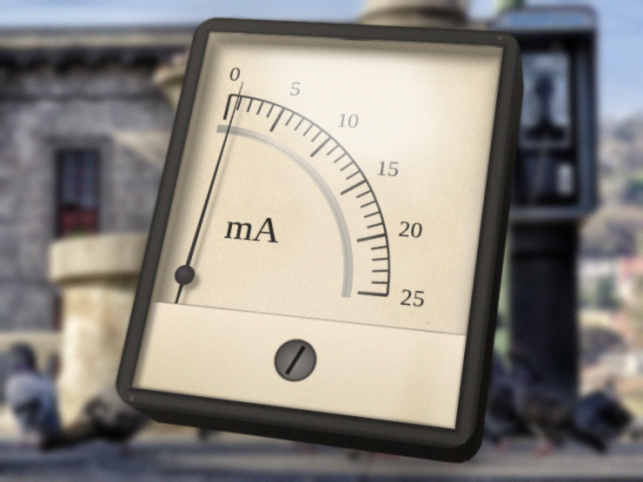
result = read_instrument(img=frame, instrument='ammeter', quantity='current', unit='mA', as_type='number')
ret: 1 mA
